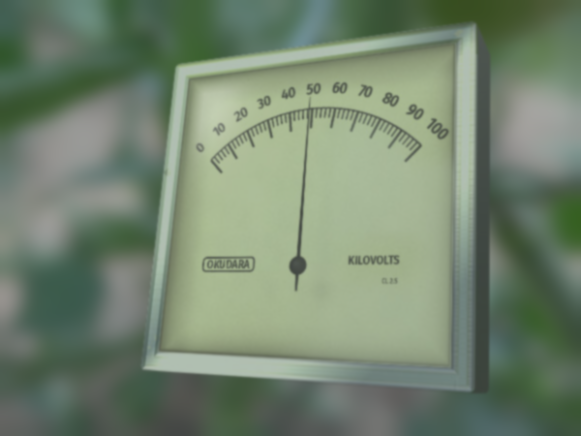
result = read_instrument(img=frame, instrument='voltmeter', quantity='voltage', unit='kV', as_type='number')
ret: 50 kV
